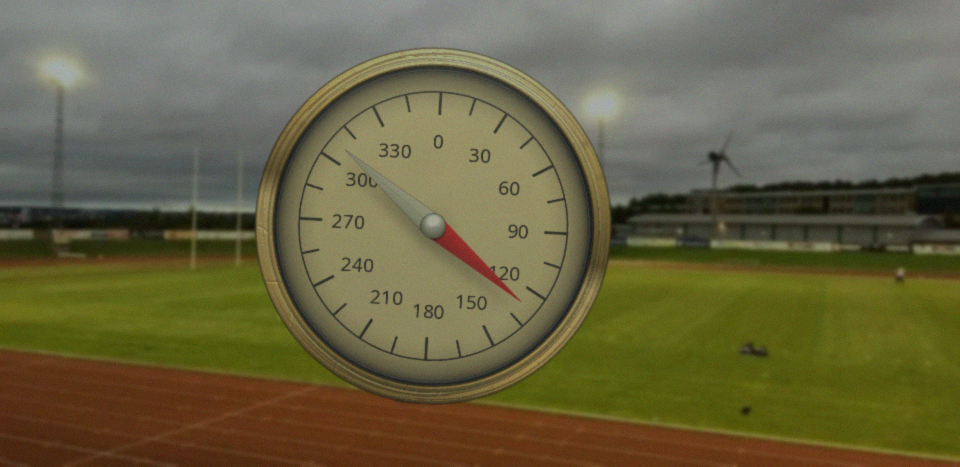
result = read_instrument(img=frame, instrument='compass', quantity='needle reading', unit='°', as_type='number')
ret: 127.5 °
